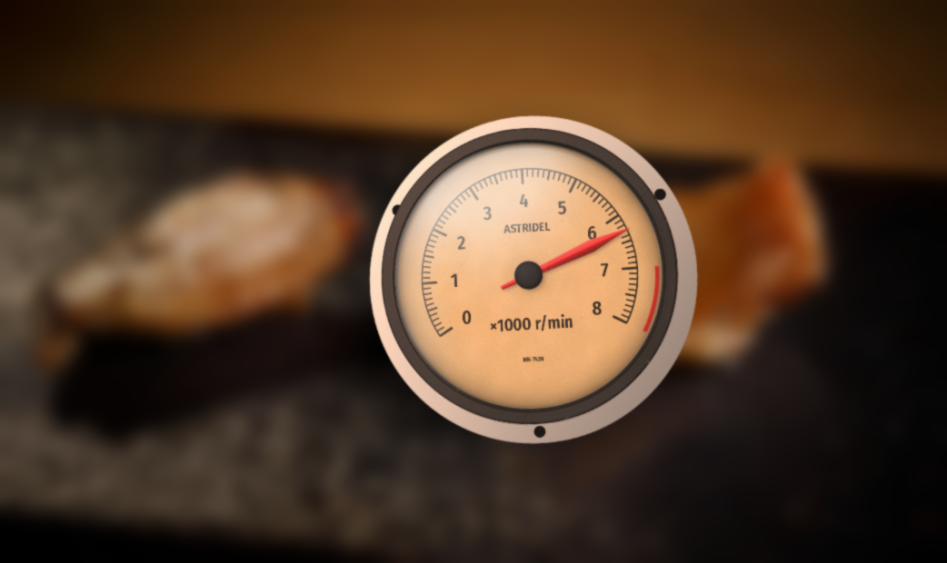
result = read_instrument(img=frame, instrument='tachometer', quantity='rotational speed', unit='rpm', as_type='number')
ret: 6300 rpm
